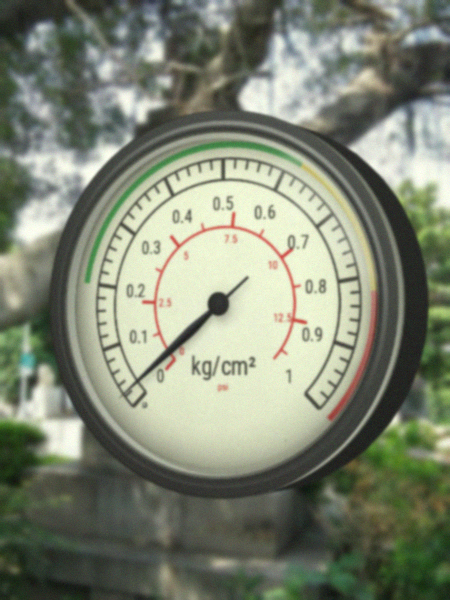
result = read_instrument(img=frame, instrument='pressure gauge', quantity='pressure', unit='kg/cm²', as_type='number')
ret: 0.02 kg/cm²
